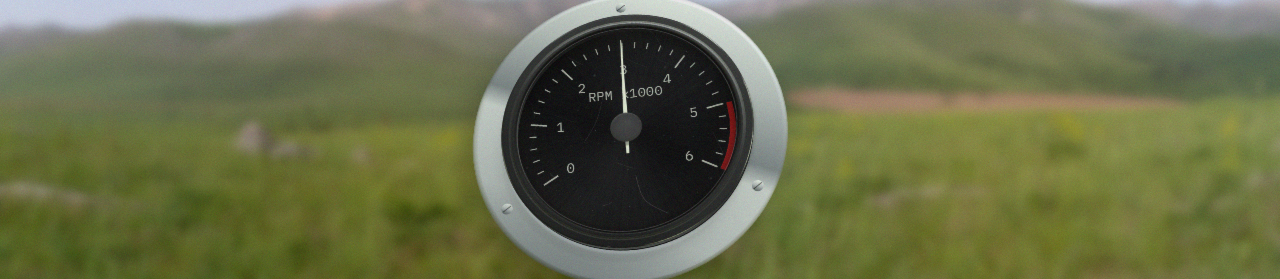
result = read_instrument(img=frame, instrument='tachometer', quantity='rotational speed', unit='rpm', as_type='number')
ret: 3000 rpm
